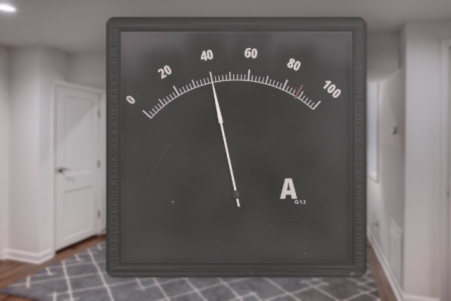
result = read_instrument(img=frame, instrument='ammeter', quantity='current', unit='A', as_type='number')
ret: 40 A
